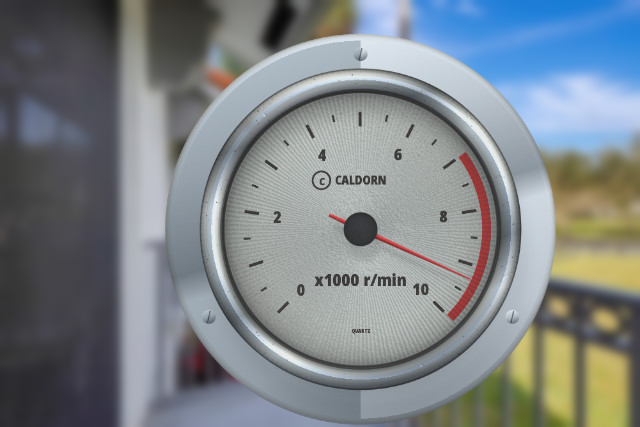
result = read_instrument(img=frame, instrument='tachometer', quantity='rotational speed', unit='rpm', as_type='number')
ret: 9250 rpm
